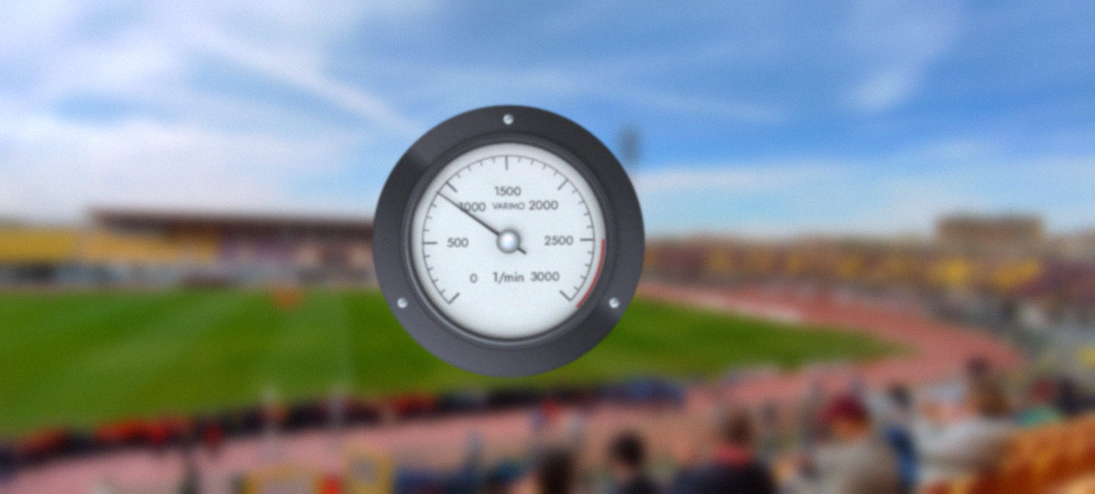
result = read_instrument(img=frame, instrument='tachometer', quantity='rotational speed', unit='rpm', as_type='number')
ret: 900 rpm
